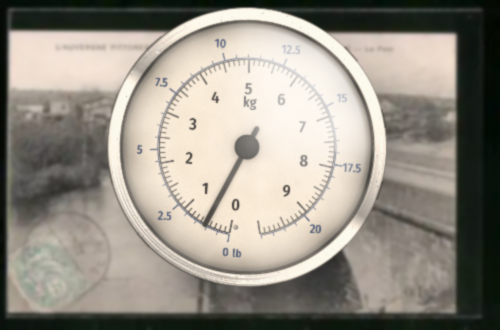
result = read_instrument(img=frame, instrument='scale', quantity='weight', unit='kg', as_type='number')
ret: 0.5 kg
